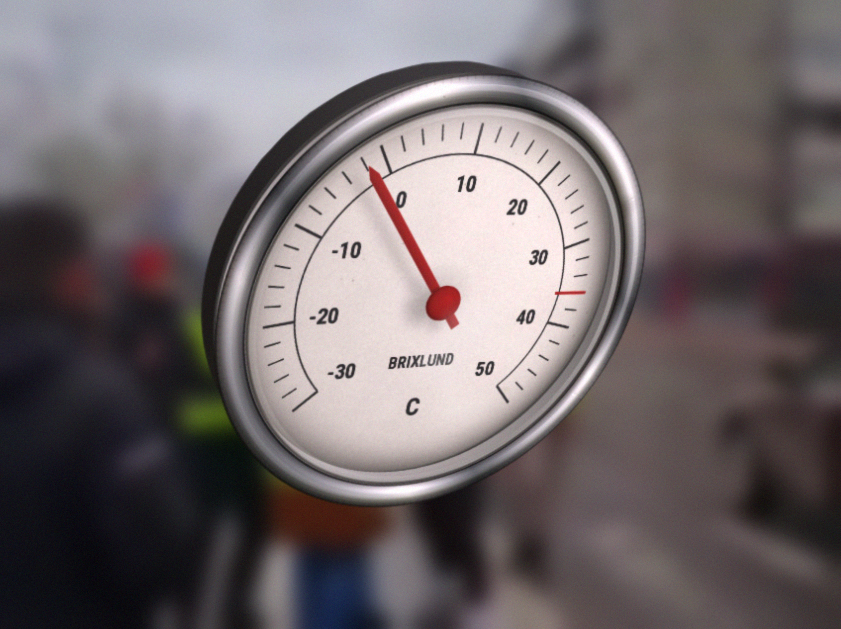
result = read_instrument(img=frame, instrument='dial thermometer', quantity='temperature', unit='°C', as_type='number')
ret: -2 °C
